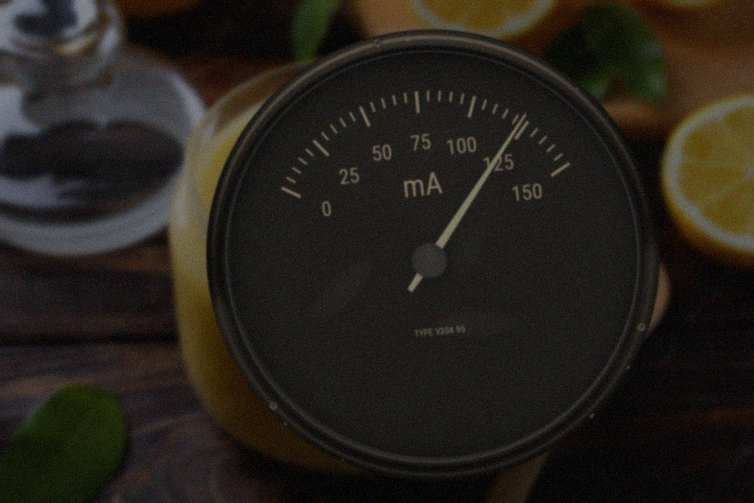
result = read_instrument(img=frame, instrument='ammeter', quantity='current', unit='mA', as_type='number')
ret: 122.5 mA
